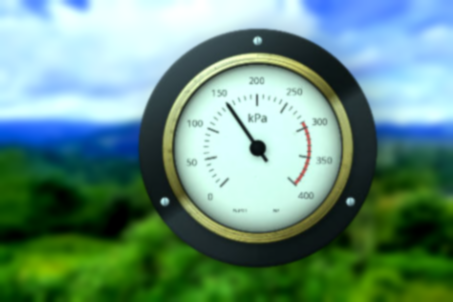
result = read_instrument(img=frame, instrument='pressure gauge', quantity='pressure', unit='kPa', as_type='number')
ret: 150 kPa
